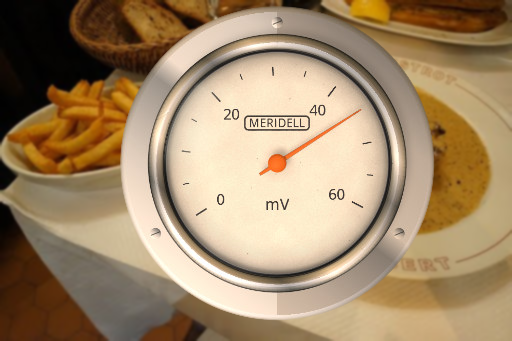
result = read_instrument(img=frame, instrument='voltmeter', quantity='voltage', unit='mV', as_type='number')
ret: 45 mV
